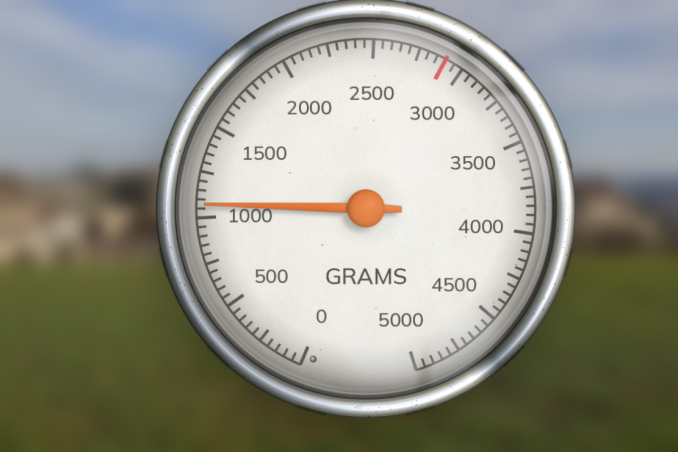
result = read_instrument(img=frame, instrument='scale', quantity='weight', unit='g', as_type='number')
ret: 1075 g
